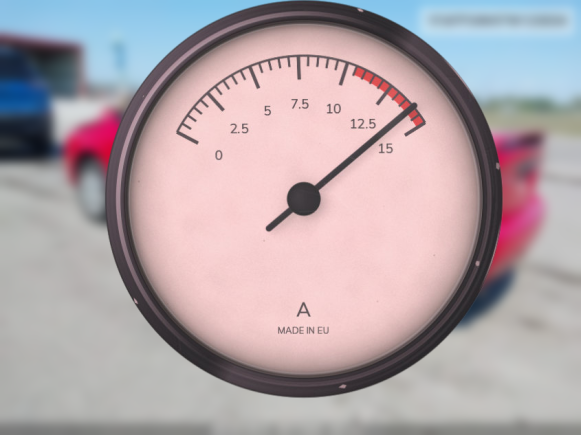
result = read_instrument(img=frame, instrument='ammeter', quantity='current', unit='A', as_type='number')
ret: 14 A
